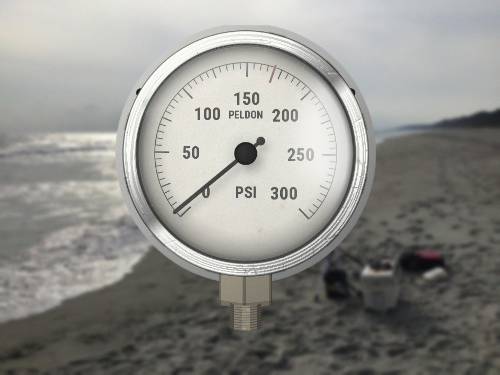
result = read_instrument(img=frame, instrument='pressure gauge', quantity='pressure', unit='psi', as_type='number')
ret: 5 psi
